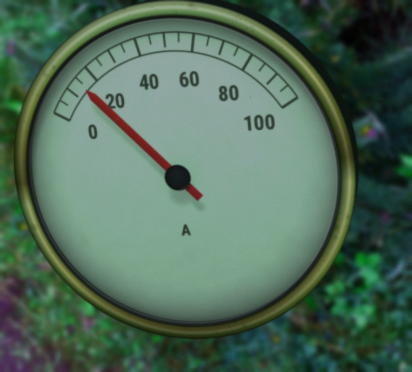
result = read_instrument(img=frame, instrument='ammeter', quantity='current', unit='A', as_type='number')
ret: 15 A
